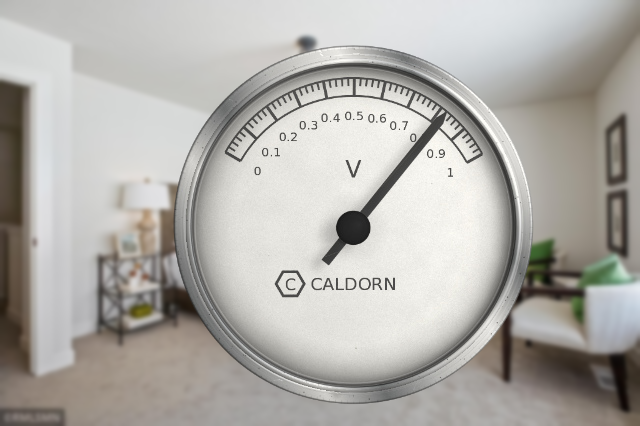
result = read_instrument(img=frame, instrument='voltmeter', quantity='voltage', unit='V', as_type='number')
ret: 0.82 V
